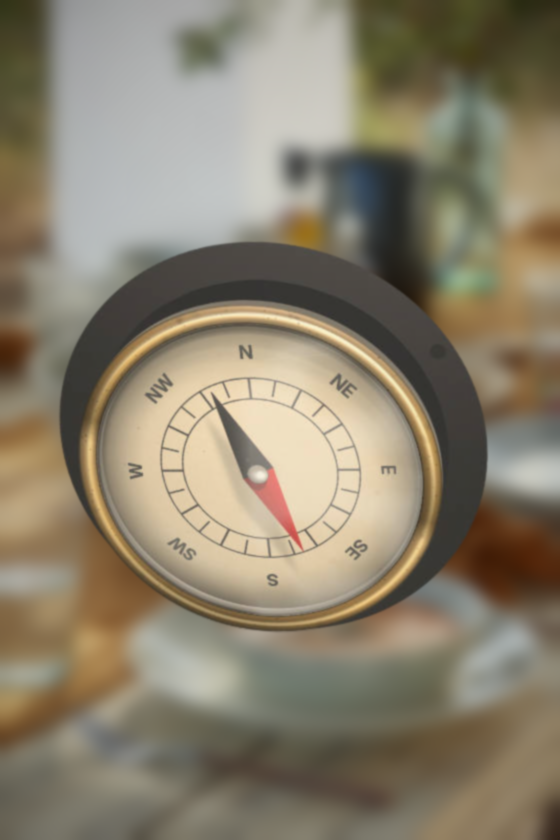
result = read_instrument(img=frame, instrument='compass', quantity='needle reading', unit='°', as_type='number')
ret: 157.5 °
